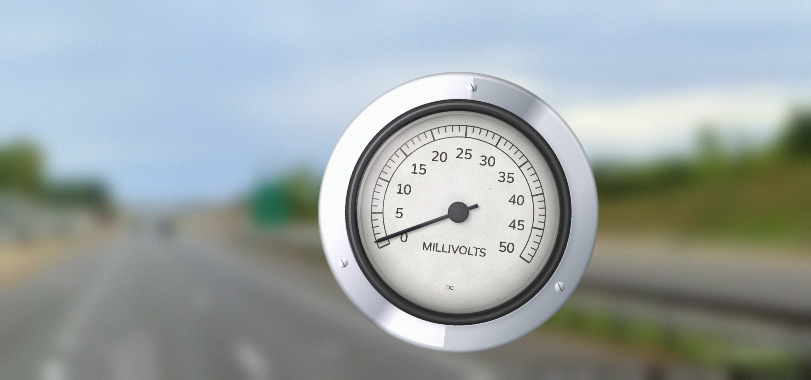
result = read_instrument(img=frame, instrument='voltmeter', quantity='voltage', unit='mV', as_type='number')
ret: 1 mV
